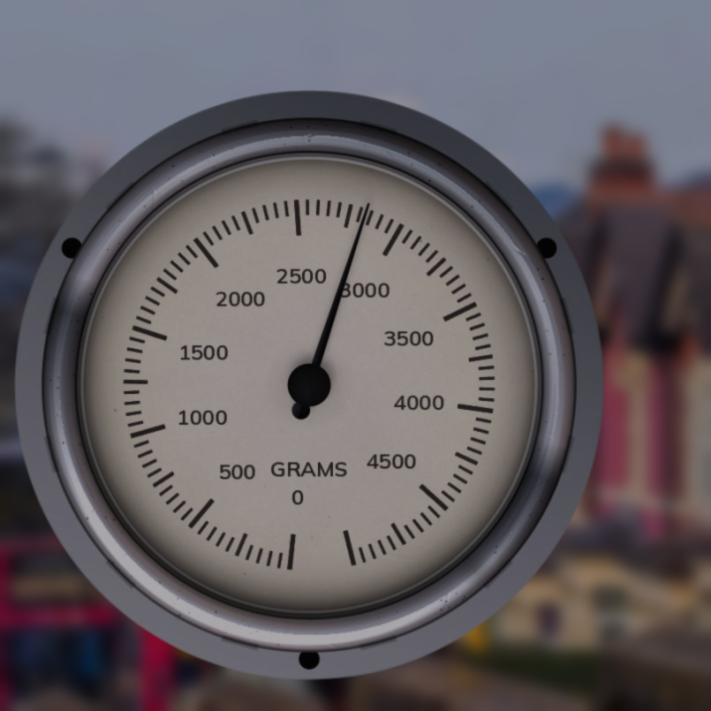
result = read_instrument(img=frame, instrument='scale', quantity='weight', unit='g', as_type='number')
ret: 2825 g
